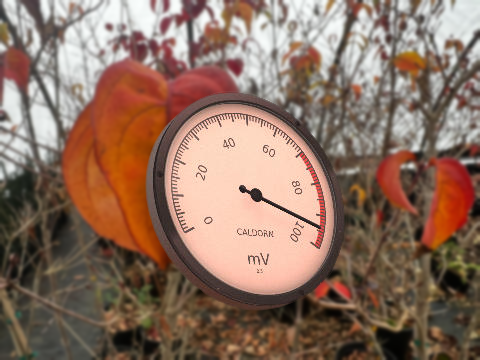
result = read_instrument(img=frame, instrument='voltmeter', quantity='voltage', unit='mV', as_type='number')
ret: 95 mV
